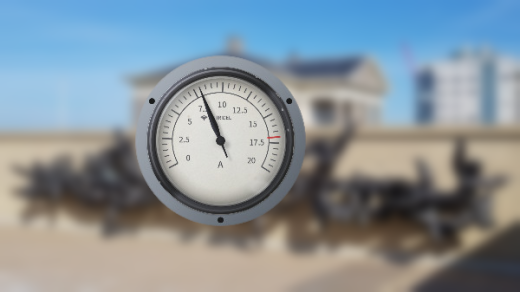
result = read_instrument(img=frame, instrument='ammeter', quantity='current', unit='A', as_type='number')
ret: 8 A
